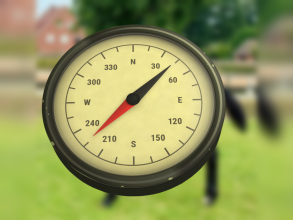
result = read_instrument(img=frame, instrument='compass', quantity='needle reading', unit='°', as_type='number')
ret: 225 °
